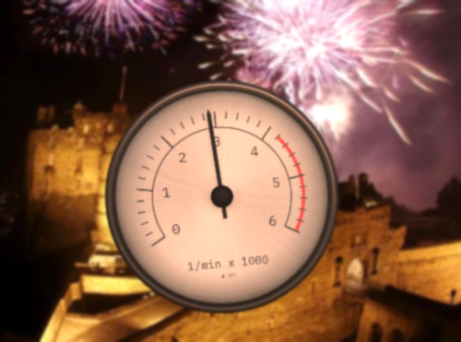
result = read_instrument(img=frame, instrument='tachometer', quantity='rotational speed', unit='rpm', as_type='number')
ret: 2900 rpm
